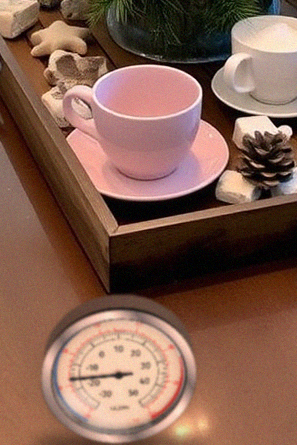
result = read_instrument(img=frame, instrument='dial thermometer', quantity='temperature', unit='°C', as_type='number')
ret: -15 °C
